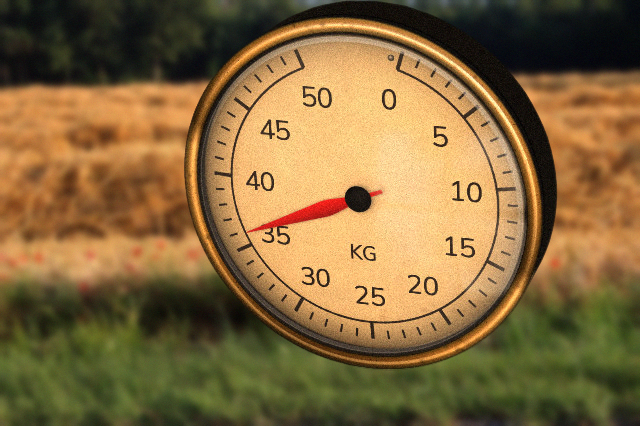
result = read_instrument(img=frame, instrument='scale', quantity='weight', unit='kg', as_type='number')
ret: 36 kg
